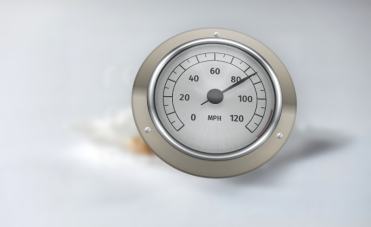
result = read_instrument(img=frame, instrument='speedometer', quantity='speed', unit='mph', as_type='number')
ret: 85 mph
